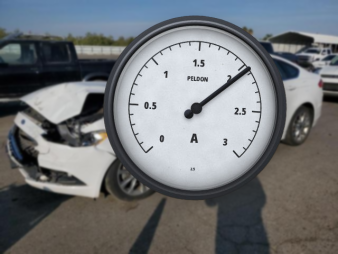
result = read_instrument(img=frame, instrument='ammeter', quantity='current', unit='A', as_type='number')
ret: 2.05 A
